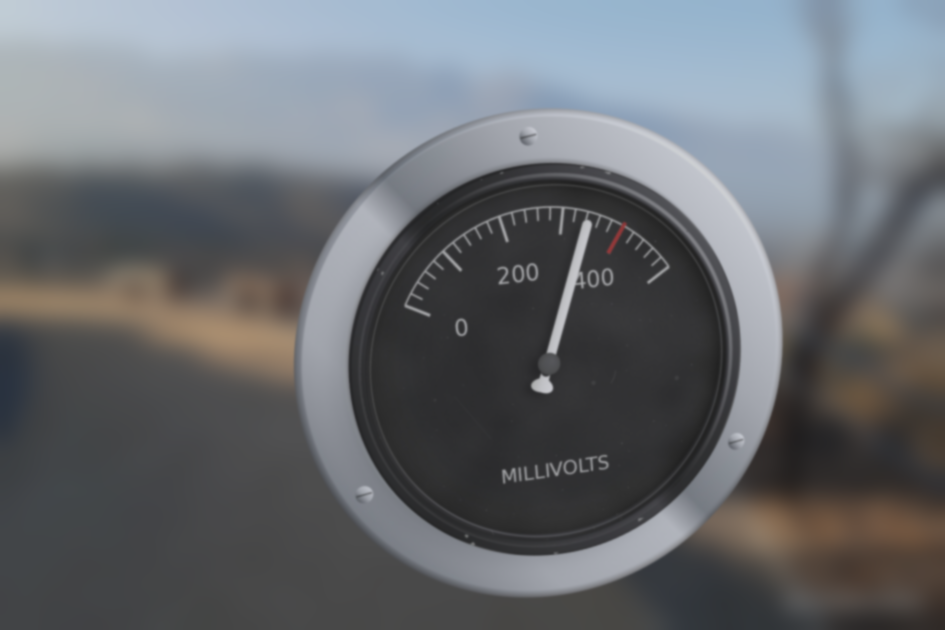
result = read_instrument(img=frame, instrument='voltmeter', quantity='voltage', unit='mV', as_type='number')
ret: 340 mV
